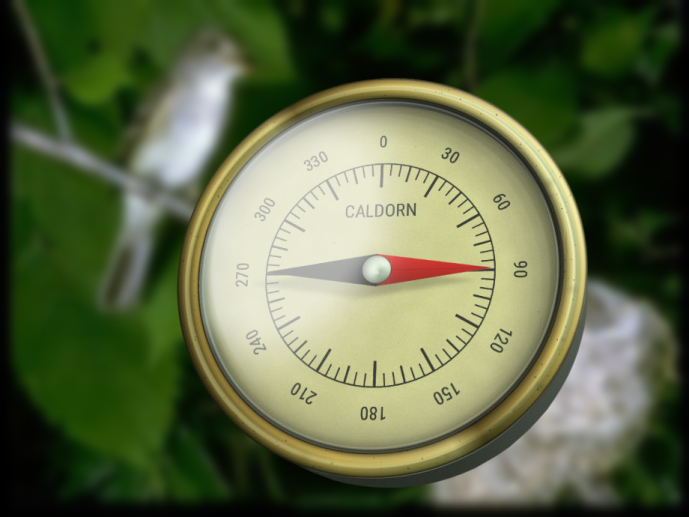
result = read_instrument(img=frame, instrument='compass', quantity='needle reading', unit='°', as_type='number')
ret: 90 °
